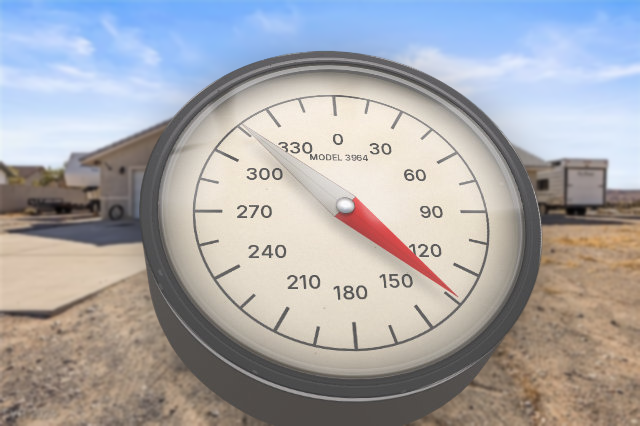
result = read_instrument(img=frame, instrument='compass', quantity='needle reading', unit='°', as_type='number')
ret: 135 °
